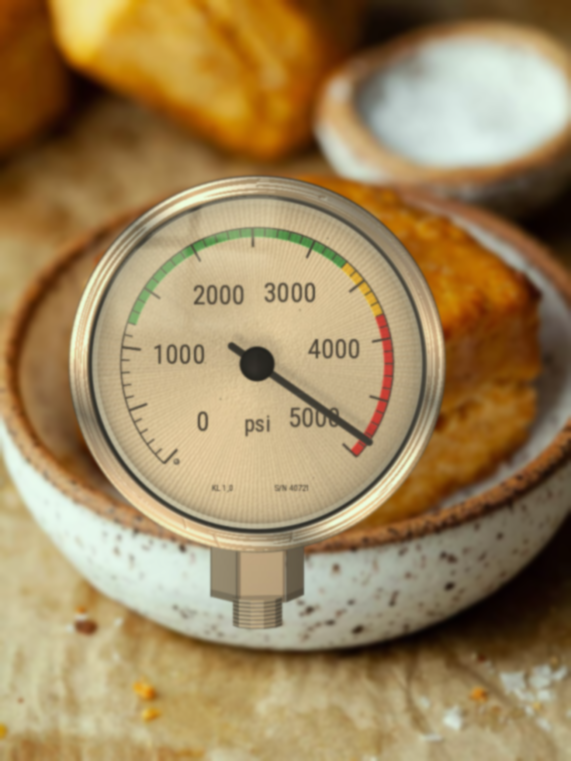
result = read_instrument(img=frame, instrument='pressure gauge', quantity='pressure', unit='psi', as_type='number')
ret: 4850 psi
